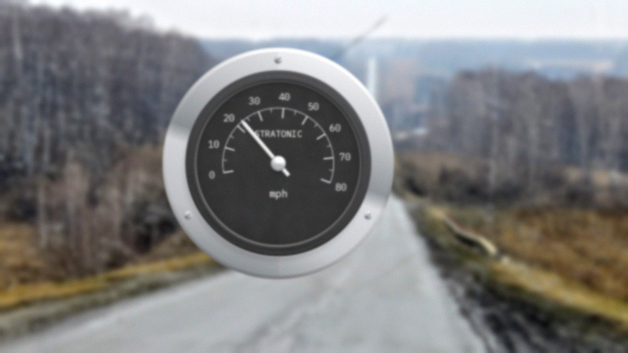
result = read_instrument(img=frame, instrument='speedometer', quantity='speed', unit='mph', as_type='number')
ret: 22.5 mph
